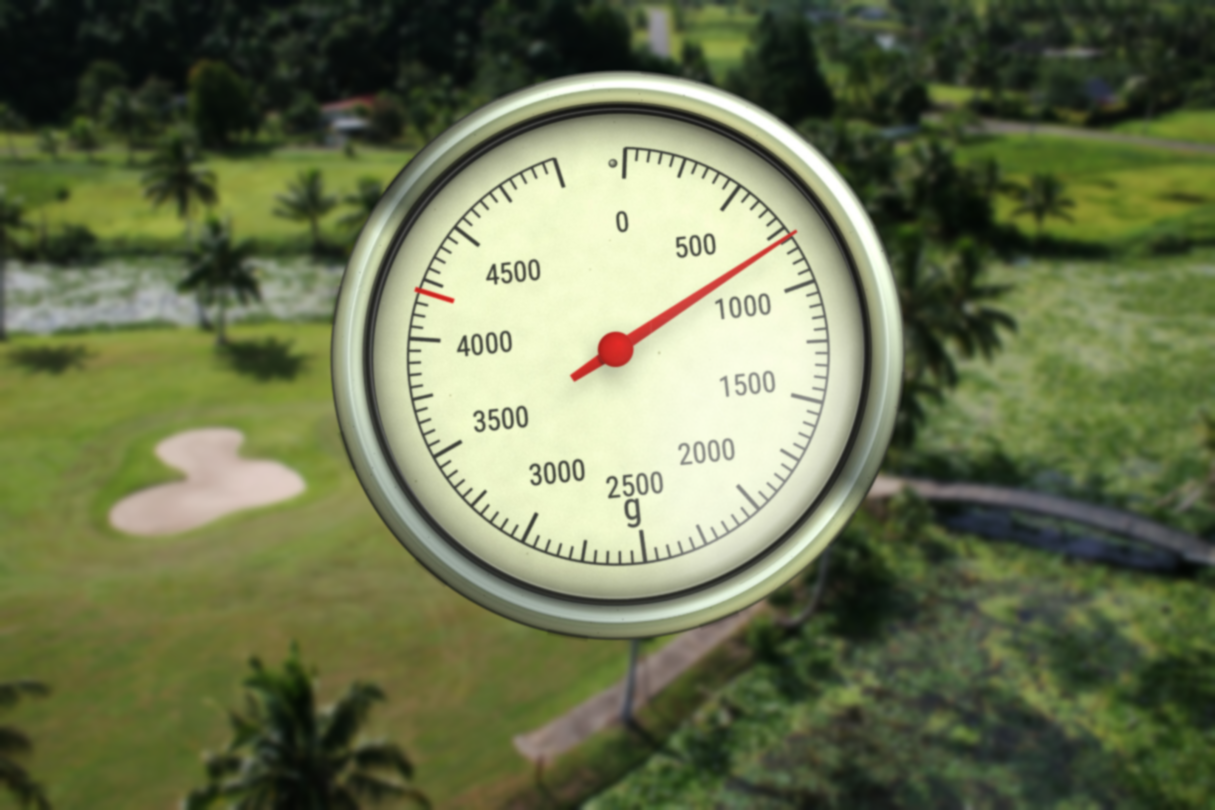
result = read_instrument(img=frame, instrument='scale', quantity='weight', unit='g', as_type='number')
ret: 800 g
